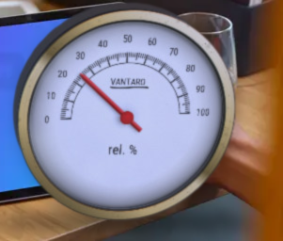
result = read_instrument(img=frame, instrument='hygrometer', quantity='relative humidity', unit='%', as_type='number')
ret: 25 %
